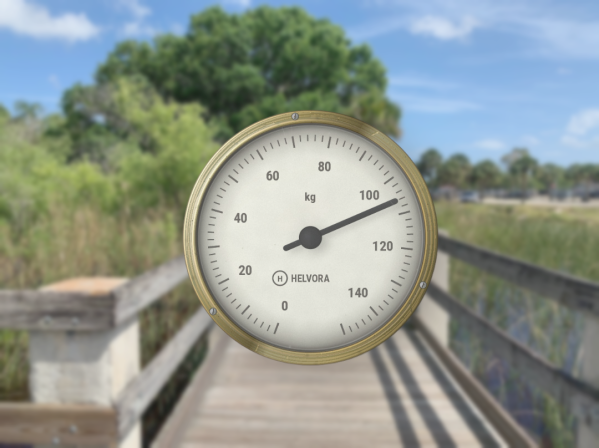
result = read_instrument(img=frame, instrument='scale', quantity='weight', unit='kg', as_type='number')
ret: 106 kg
